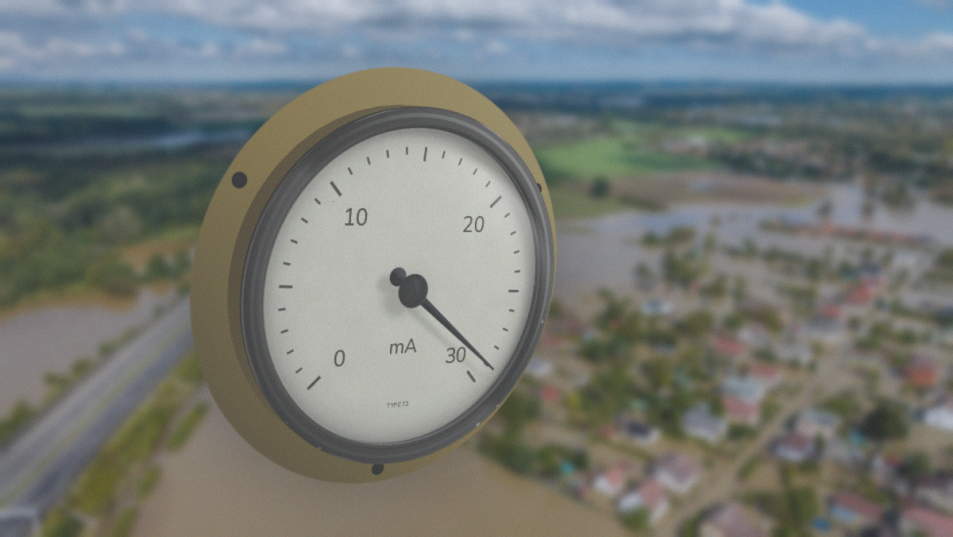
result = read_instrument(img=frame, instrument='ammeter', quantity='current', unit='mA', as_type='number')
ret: 29 mA
